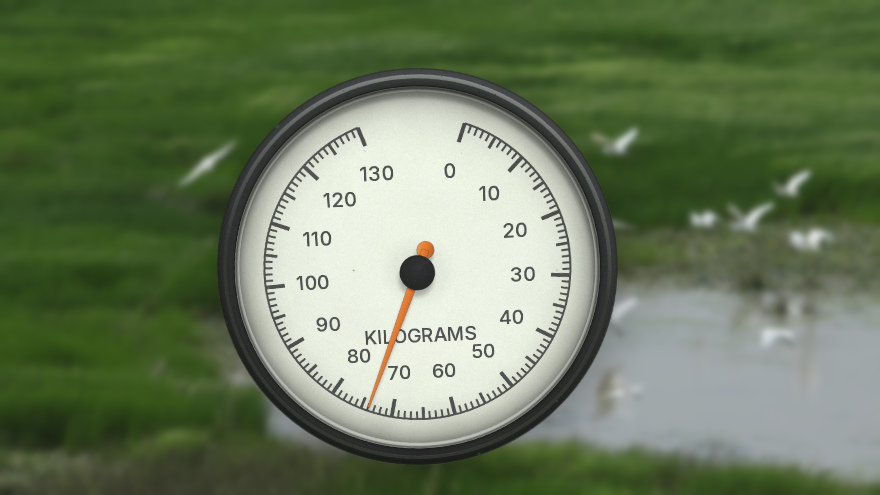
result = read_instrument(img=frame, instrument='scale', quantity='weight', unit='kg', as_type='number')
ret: 74 kg
